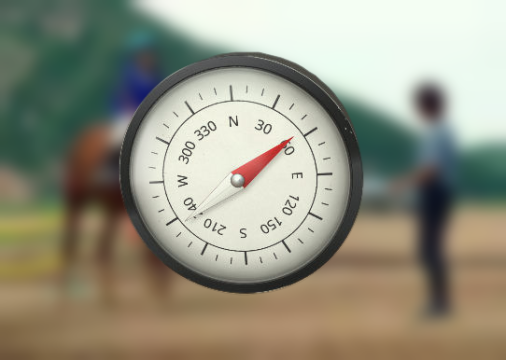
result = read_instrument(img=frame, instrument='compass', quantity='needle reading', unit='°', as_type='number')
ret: 55 °
